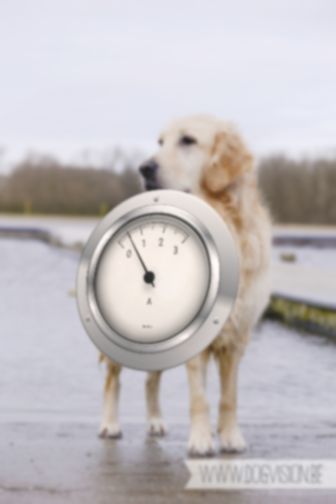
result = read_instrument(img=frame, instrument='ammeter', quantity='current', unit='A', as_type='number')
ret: 0.5 A
